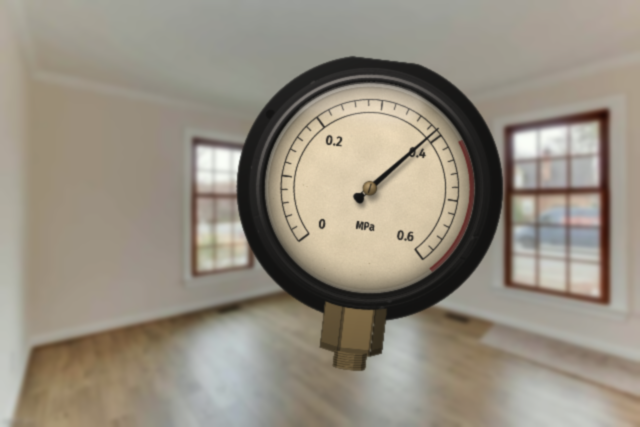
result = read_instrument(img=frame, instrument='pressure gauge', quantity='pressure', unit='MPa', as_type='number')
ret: 0.39 MPa
